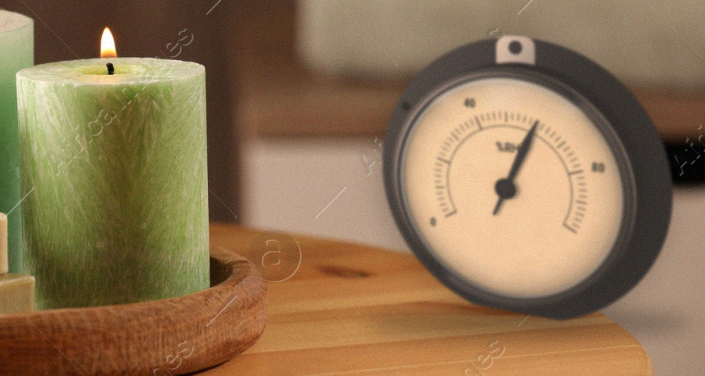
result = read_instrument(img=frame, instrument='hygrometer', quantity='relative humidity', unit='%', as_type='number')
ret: 60 %
